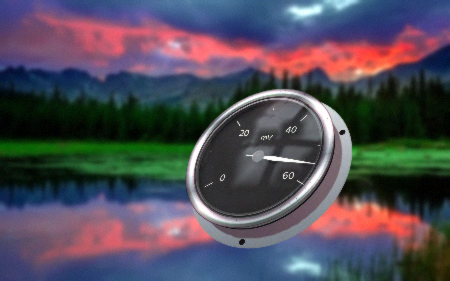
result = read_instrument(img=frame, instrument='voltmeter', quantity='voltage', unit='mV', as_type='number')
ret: 55 mV
